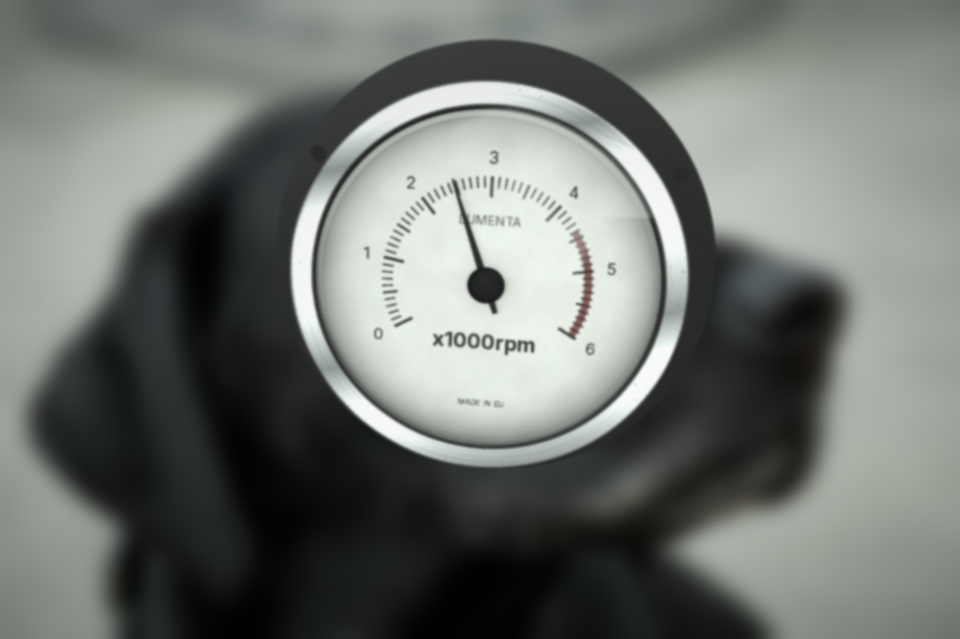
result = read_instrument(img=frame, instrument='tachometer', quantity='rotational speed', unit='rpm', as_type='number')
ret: 2500 rpm
